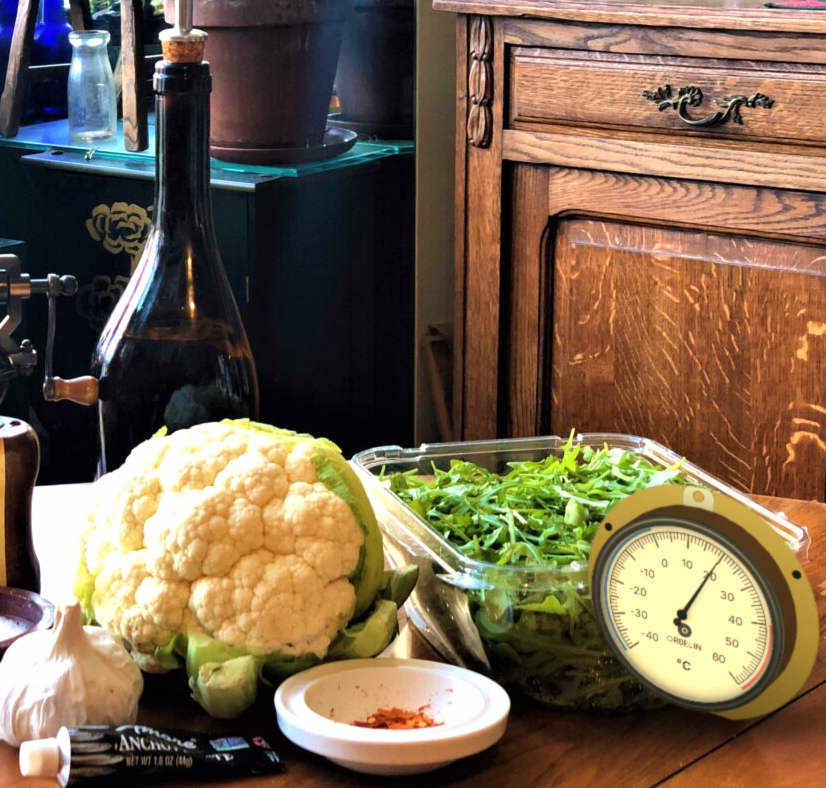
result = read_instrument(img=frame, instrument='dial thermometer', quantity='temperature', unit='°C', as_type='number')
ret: 20 °C
